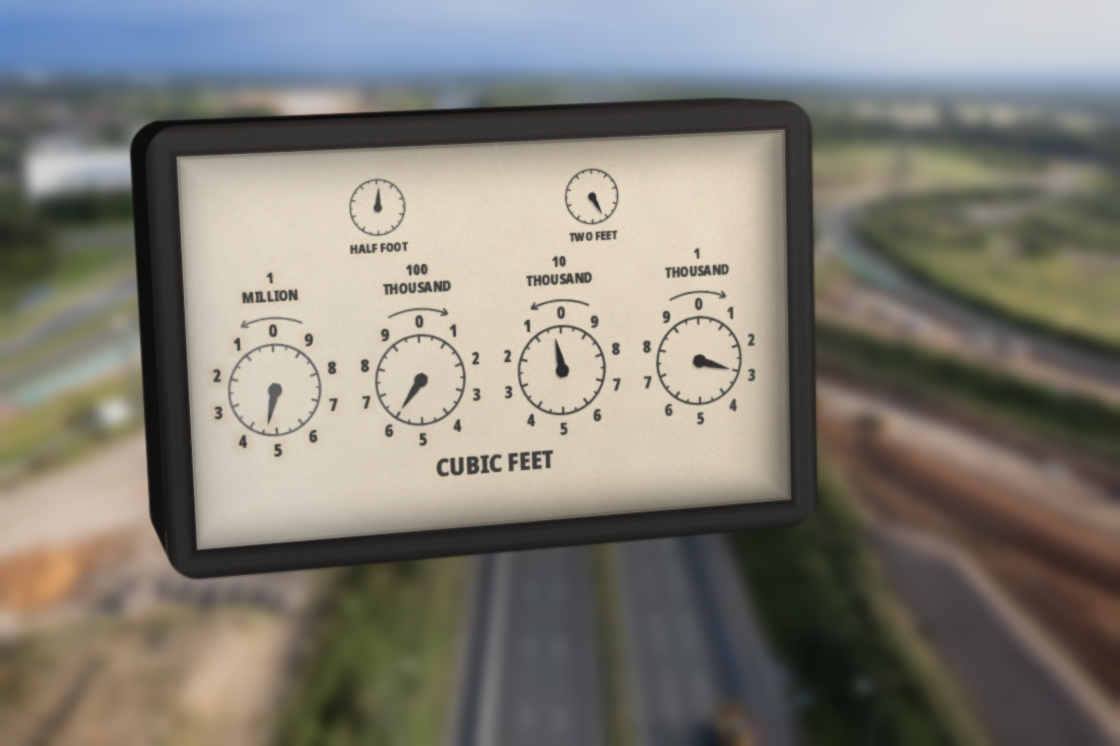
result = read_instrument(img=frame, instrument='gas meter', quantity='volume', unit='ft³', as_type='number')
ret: 460300 ft³
